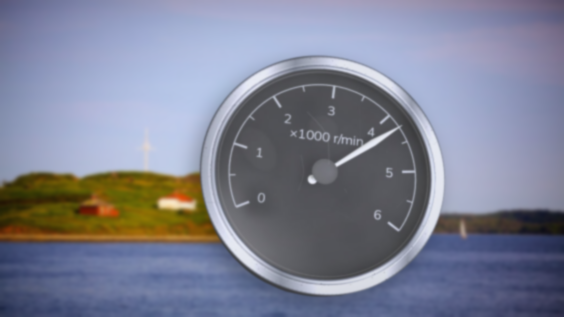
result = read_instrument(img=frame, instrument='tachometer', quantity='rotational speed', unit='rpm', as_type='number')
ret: 4250 rpm
